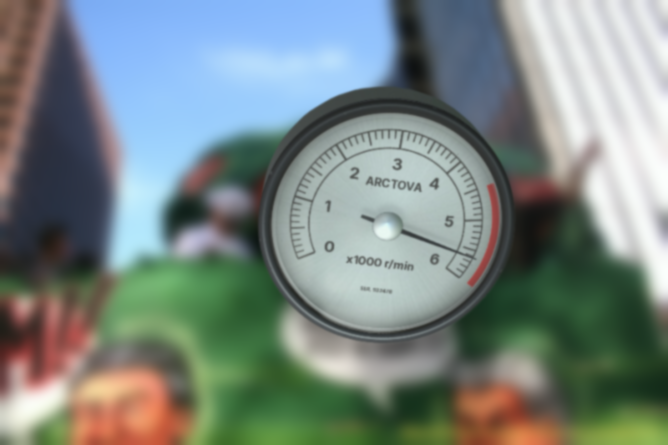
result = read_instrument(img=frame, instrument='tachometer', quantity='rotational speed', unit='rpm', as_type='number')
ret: 5600 rpm
